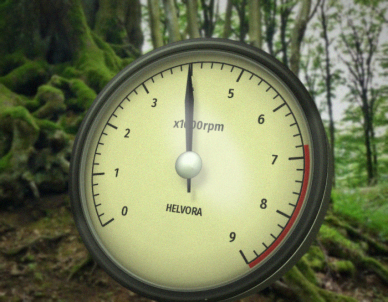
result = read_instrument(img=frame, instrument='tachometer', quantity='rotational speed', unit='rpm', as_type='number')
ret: 4000 rpm
